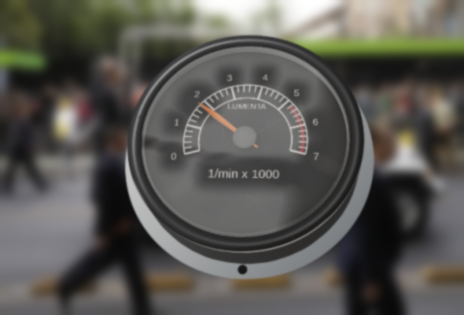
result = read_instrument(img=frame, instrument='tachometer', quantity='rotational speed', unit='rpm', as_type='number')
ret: 1800 rpm
